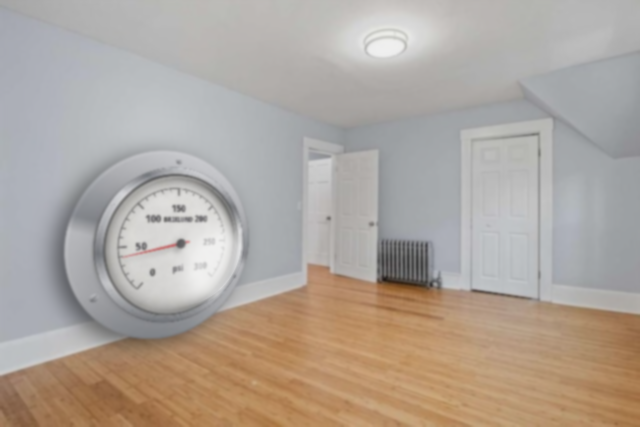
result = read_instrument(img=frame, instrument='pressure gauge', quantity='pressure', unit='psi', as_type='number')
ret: 40 psi
